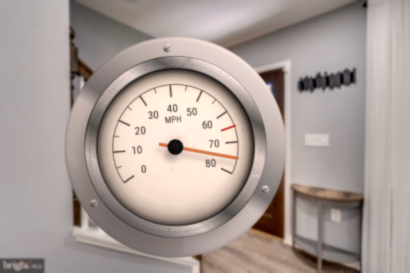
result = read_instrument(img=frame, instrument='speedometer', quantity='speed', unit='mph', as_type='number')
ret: 75 mph
